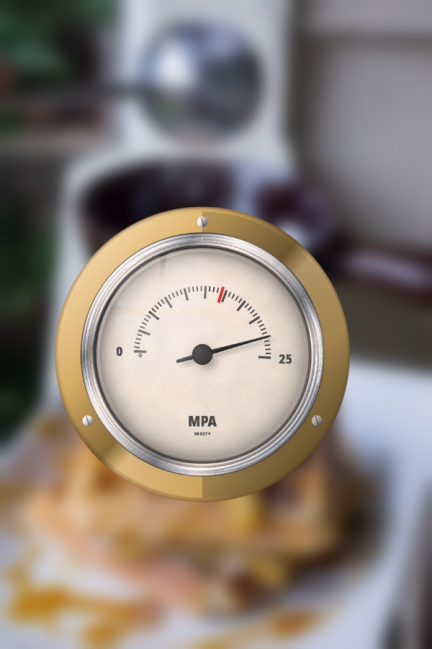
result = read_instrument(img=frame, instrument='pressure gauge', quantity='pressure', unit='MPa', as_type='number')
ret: 22.5 MPa
